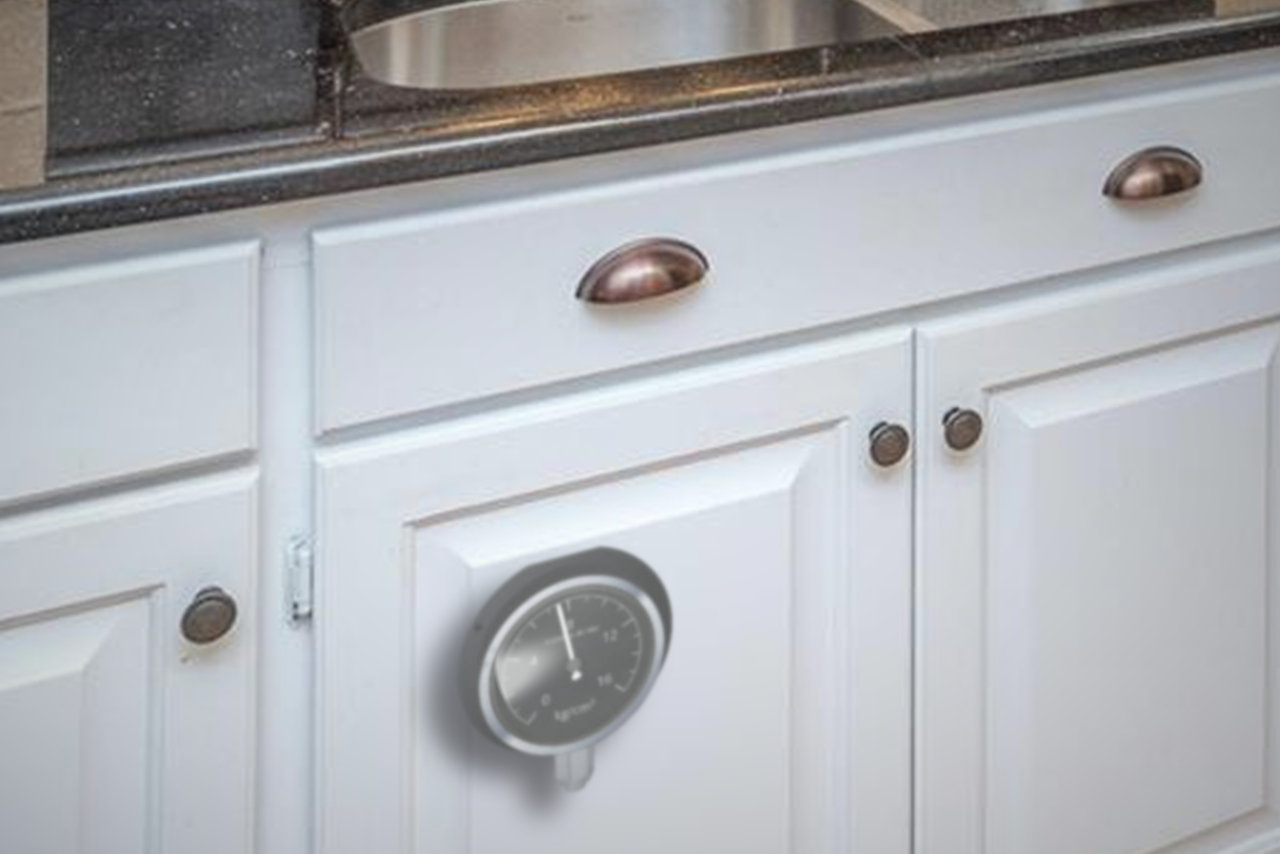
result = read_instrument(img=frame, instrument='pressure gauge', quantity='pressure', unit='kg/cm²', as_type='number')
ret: 7.5 kg/cm²
